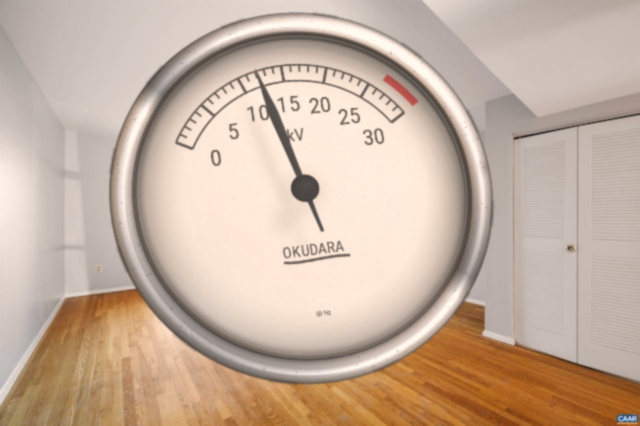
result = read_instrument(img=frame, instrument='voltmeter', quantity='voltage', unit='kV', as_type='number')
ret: 12 kV
